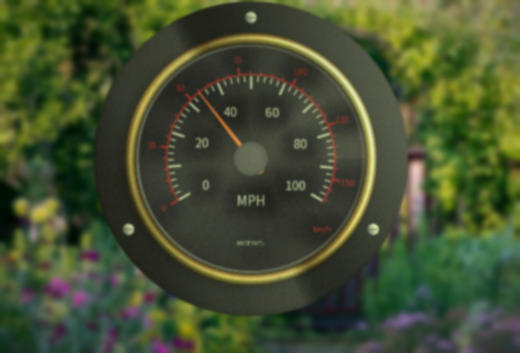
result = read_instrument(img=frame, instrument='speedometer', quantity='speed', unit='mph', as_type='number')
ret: 34 mph
